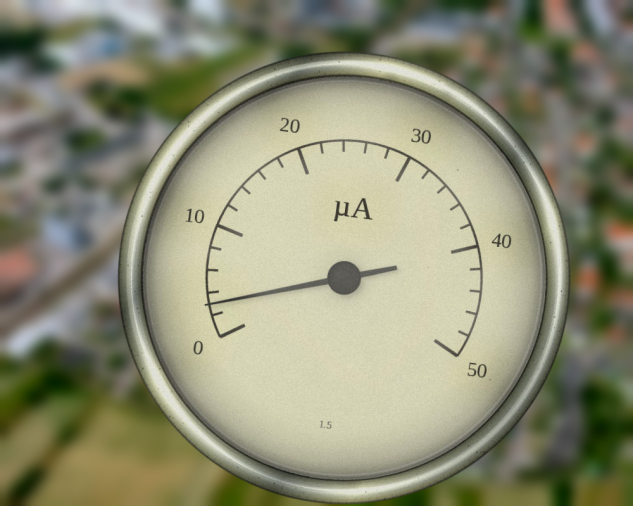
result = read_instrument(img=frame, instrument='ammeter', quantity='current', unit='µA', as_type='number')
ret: 3 µA
